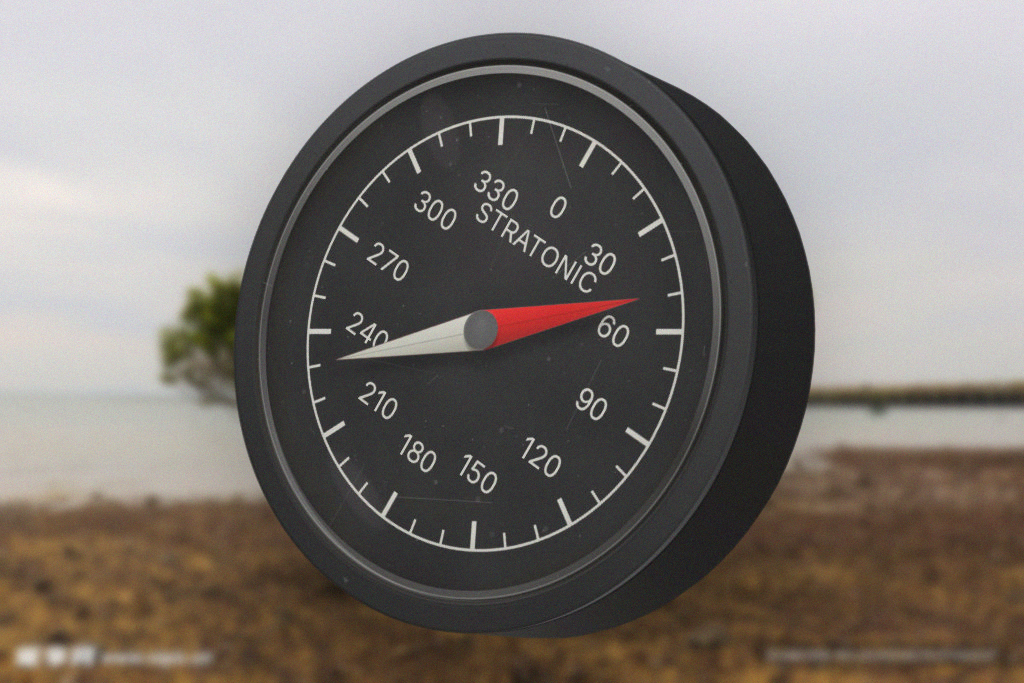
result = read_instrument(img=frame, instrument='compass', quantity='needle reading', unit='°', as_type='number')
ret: 50 °
